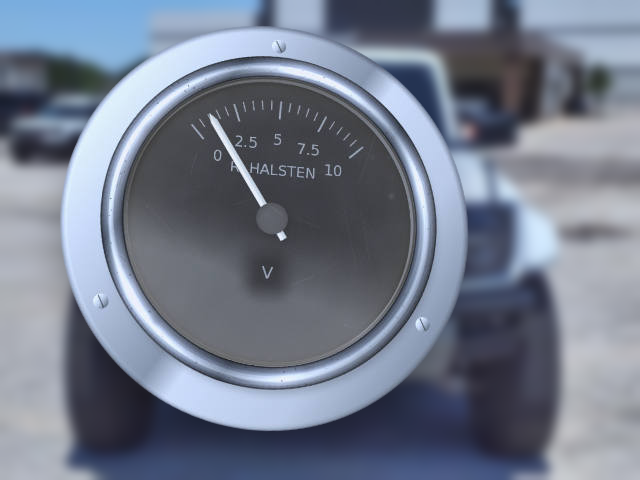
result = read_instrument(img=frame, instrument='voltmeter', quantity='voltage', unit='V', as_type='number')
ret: 1 V
